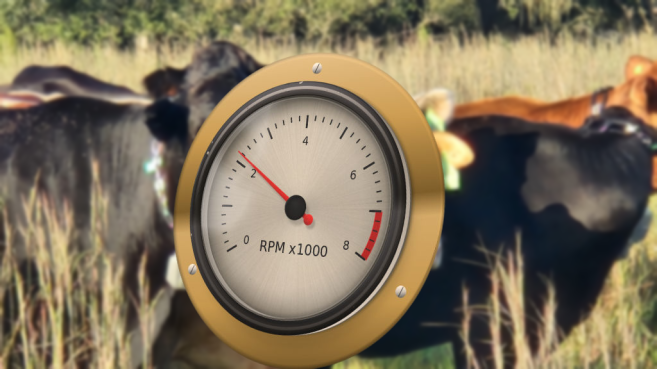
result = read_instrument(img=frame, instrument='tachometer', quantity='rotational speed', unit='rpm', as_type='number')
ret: 2200 rpm
